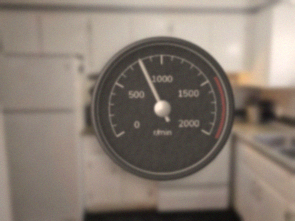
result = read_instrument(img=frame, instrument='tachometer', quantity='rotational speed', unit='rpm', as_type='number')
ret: 800 rpm
